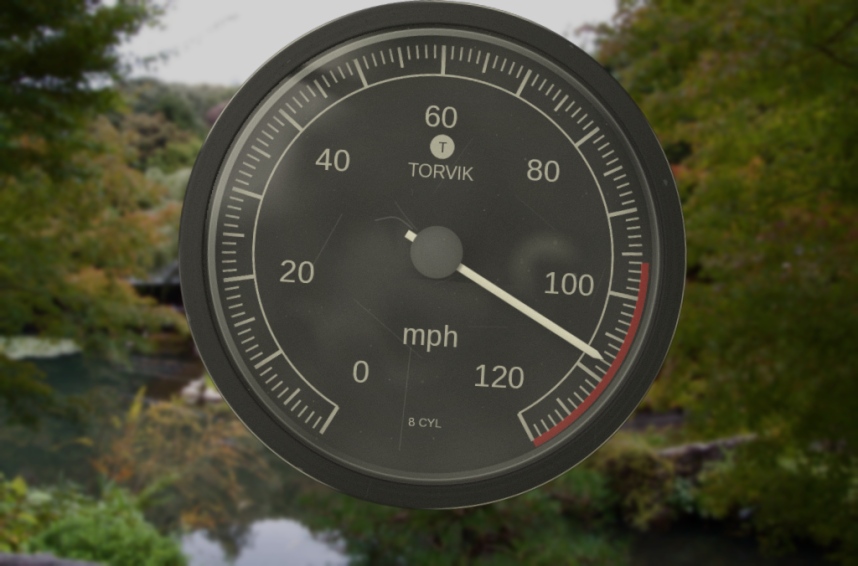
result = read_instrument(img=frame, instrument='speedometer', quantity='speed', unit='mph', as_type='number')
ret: 108 mph
